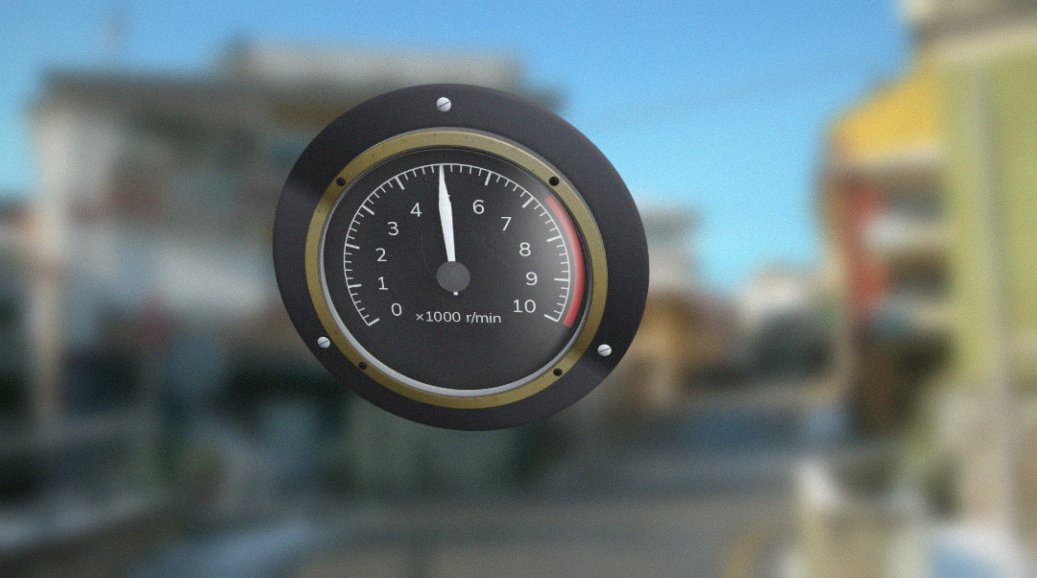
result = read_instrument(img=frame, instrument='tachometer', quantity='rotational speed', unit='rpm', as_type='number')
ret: 5000 rpm
